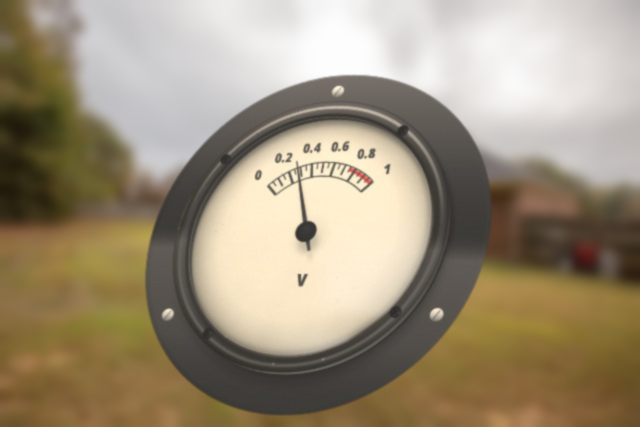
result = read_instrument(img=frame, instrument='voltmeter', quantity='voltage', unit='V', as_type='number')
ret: 0.3 V
